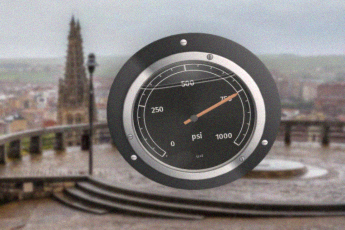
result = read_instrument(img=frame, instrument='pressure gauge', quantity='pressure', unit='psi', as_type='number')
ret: 750 psi
